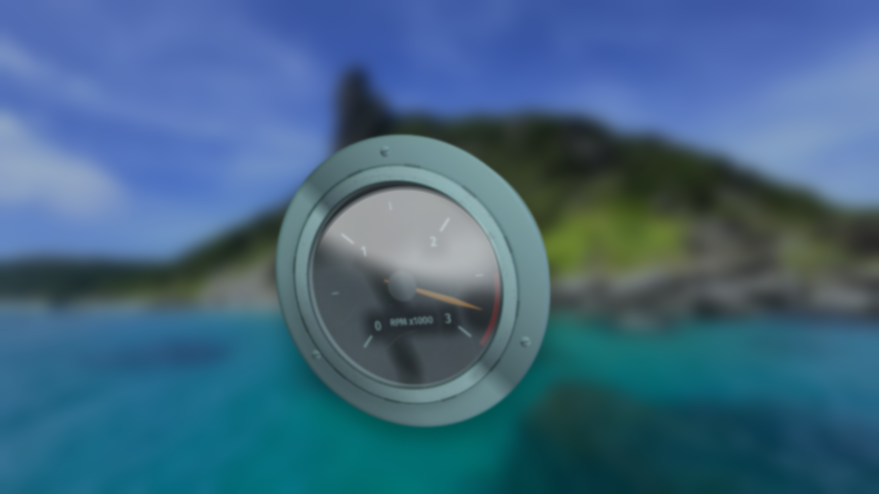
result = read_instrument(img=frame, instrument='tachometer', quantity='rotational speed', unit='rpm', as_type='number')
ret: 2750 rpm
